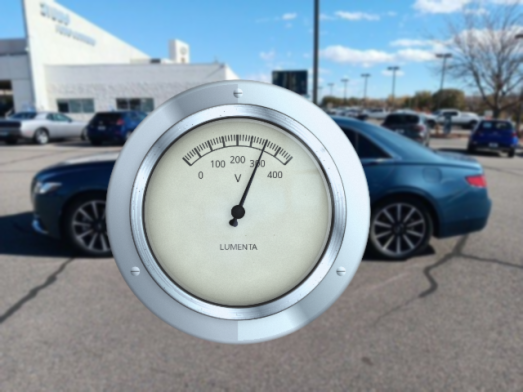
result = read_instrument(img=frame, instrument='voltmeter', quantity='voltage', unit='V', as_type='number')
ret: 300 V
